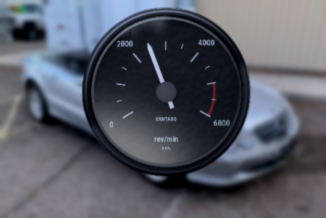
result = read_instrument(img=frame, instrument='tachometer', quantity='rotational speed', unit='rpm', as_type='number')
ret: 2500 rpm
